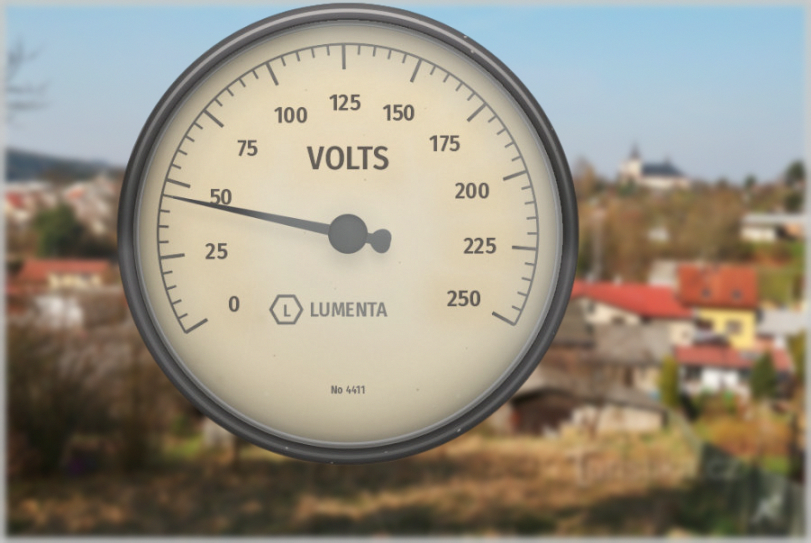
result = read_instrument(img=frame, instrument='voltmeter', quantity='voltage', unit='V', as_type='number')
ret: 45 V
